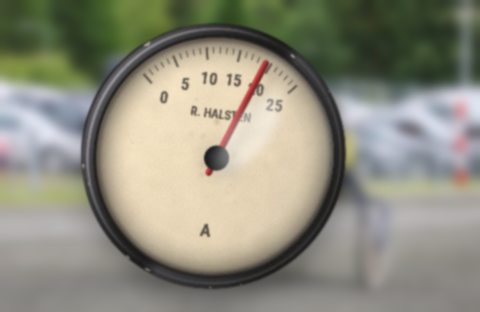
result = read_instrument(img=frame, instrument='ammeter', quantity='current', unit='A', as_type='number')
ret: 19 A
